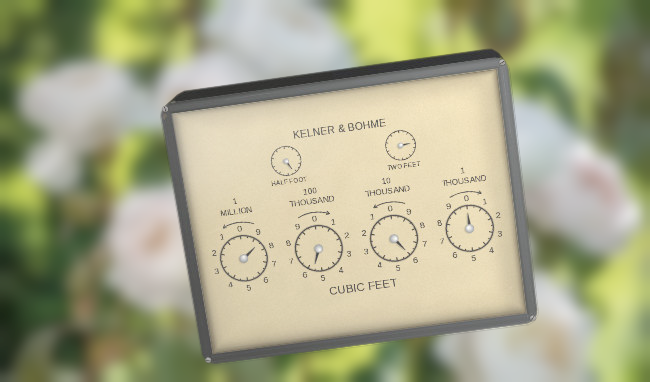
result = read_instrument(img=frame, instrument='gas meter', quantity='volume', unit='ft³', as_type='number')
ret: 856000 ft³
